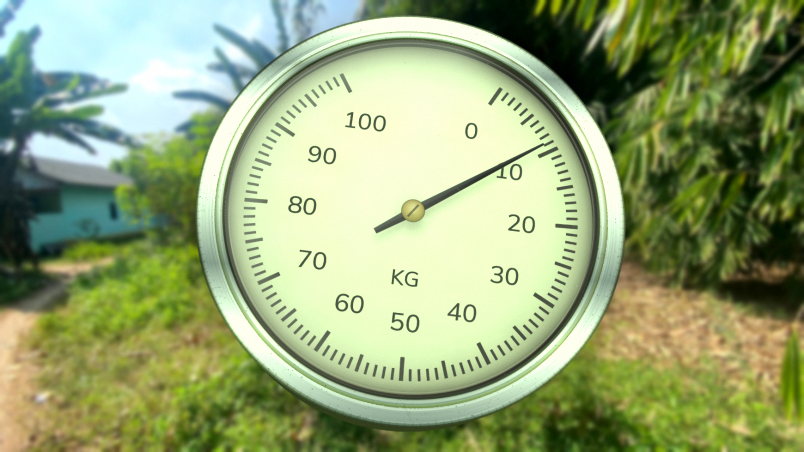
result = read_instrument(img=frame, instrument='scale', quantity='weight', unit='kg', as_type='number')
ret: 9 kg
